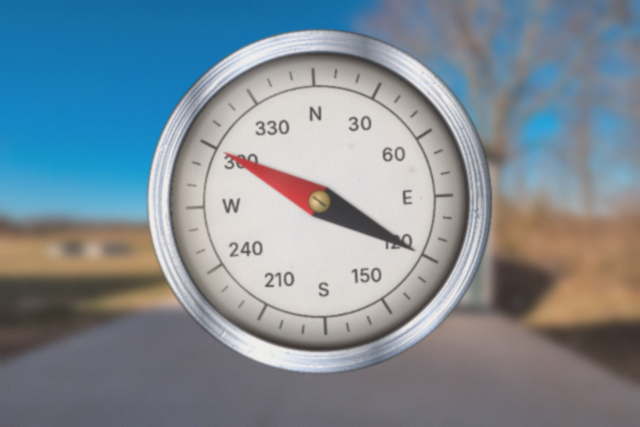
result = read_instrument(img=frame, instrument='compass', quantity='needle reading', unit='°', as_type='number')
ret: 300 °
